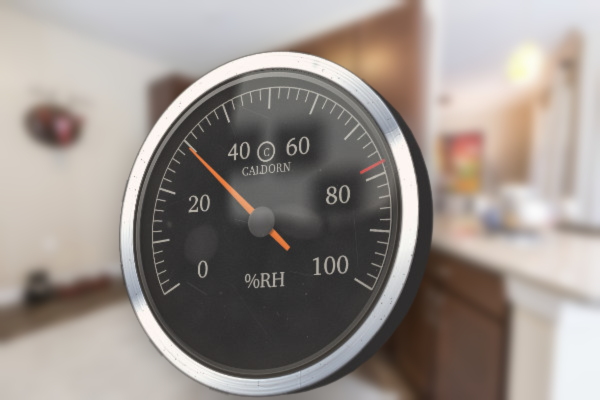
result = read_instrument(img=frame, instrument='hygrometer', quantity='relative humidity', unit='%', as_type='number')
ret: 30 %
